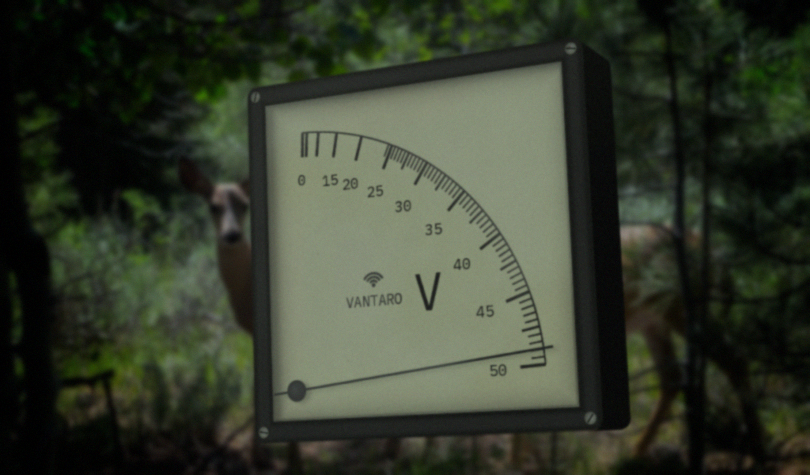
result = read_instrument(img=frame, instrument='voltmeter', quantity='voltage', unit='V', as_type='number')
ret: 49 V
